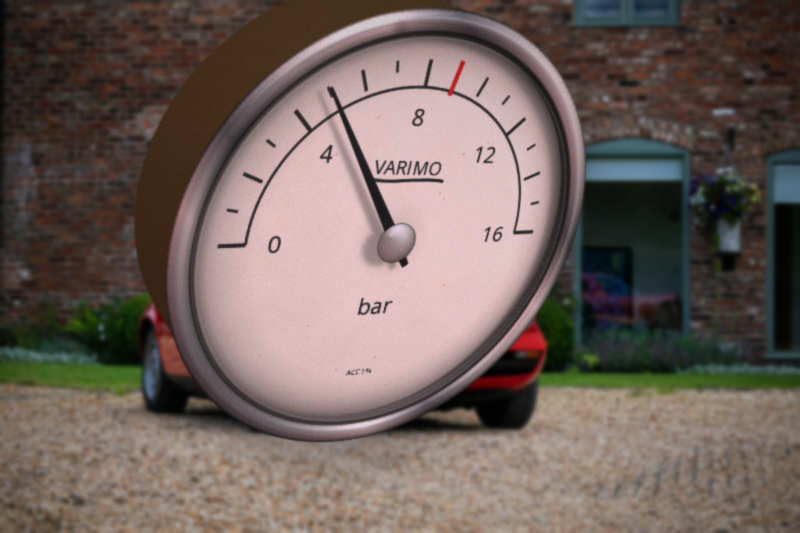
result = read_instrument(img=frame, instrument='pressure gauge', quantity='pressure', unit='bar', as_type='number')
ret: 5 bar
